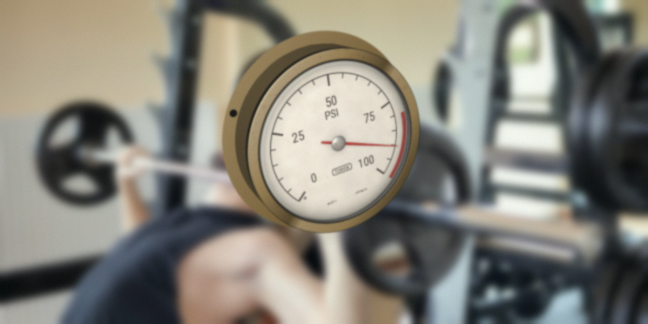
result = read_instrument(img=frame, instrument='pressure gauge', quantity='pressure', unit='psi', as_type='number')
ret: 90 psi
